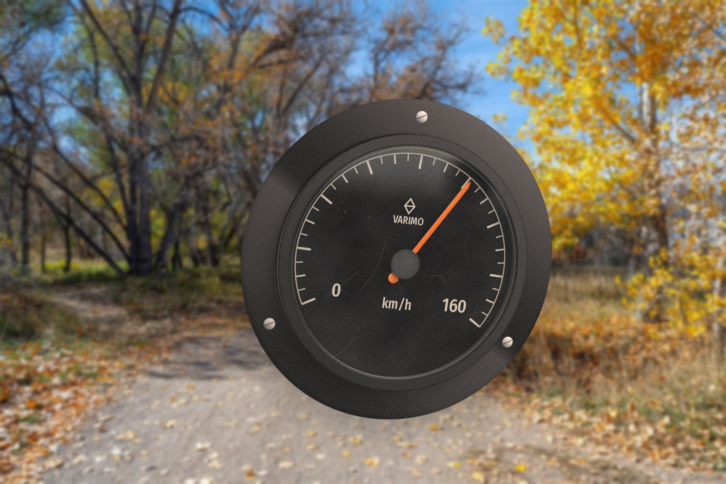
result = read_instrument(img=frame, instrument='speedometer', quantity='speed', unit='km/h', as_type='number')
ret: 100 km/h
